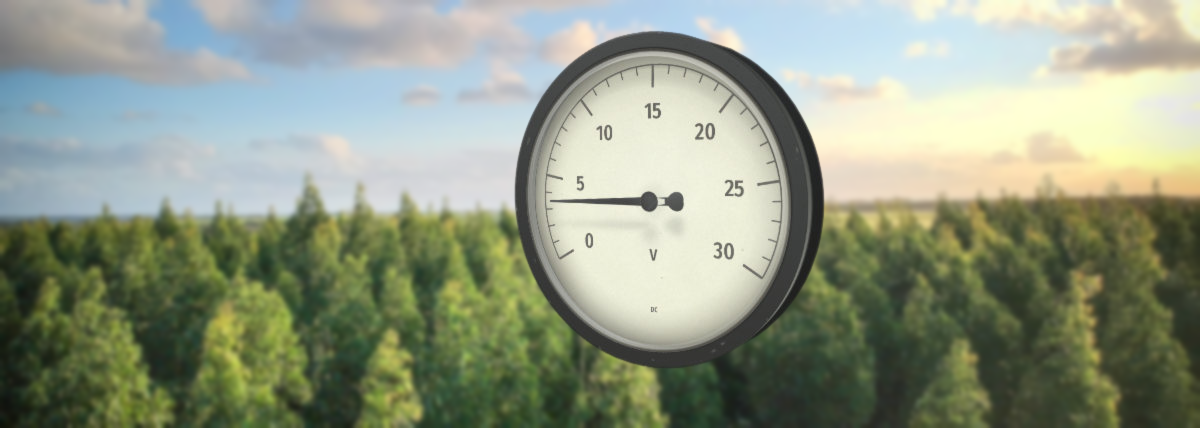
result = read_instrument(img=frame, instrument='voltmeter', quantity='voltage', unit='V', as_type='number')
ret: 3.5 V
